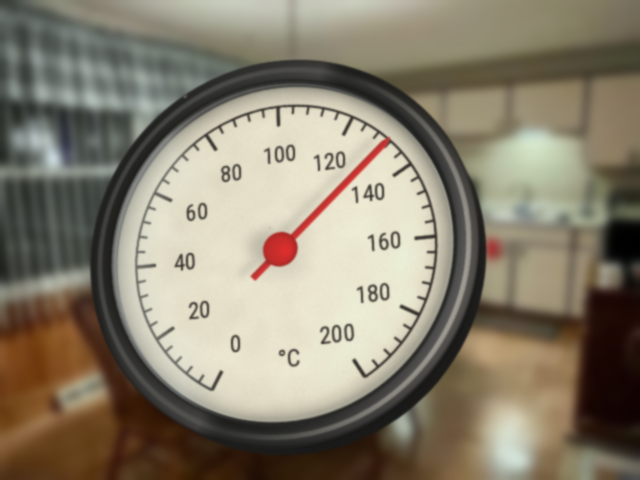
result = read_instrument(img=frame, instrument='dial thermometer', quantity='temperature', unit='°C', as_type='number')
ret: 132 °C
